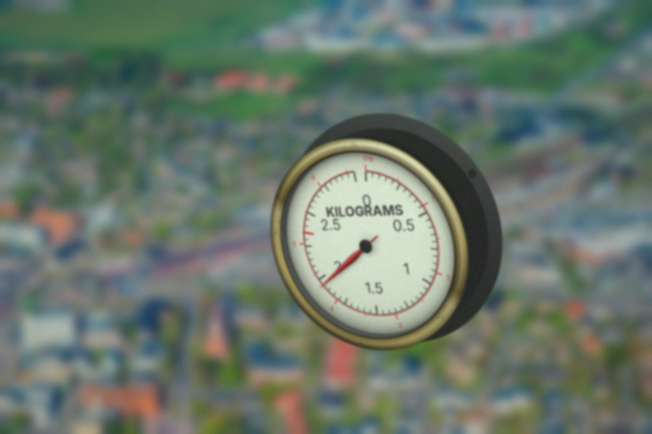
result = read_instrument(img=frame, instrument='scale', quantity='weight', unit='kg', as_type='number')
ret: 1.95 kg
